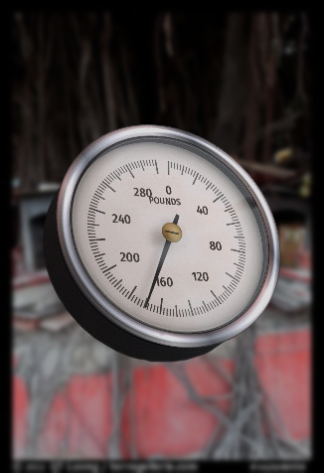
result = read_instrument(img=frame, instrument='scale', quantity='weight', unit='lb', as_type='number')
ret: 170 lb
